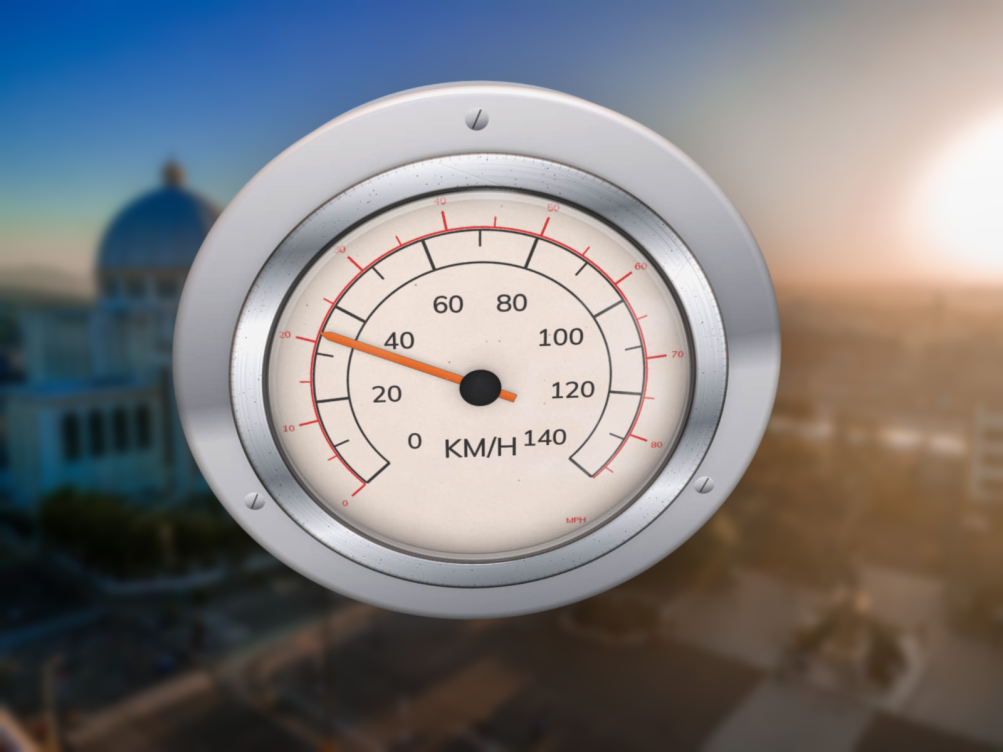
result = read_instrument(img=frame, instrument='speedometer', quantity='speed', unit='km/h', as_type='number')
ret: 35 km/h
